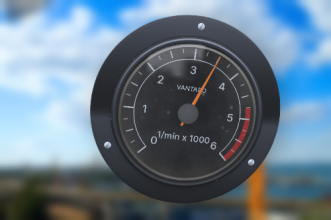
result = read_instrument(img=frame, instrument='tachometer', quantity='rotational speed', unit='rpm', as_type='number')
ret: 3500 rpm
